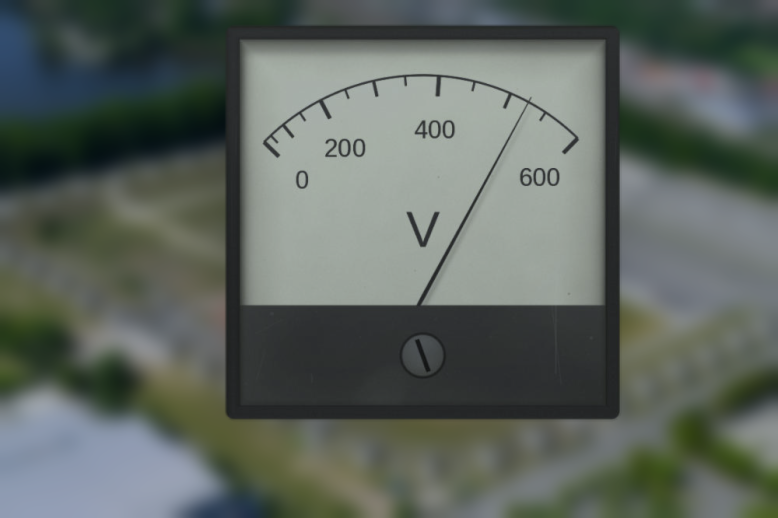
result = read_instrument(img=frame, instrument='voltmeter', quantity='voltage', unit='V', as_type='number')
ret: 525 V
